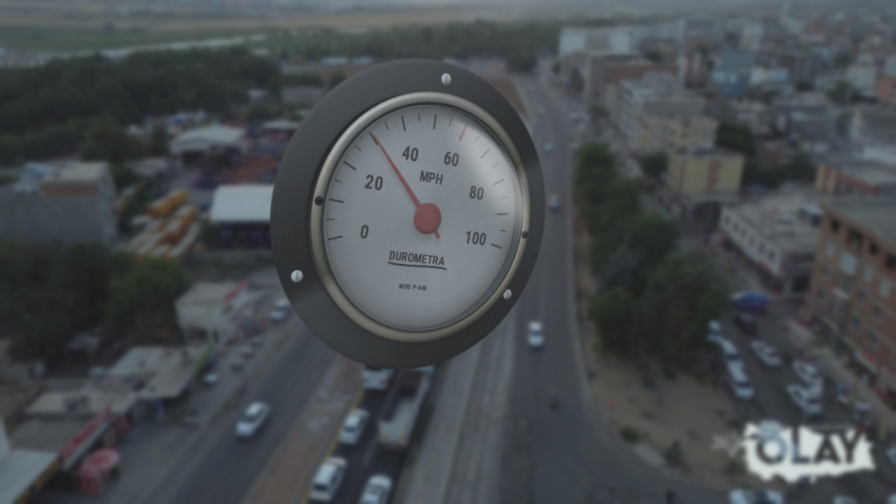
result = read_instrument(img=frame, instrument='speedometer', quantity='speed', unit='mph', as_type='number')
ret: 30 mph
